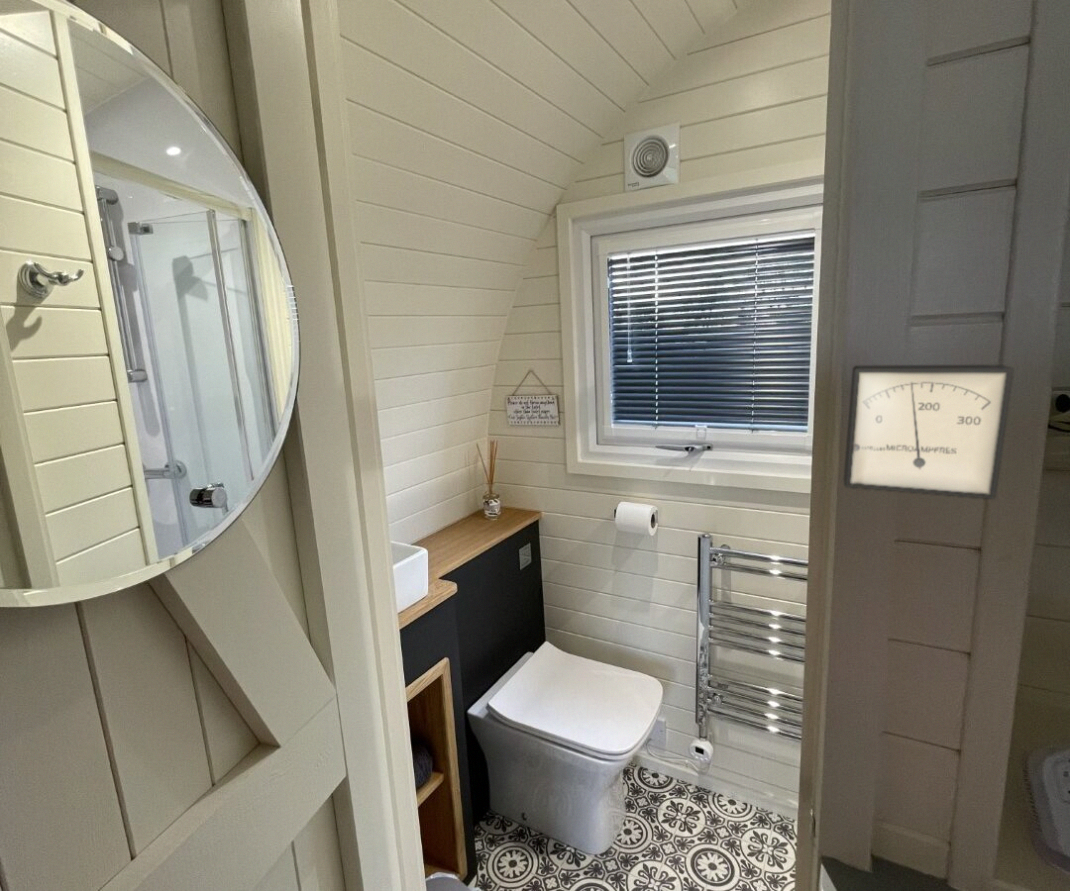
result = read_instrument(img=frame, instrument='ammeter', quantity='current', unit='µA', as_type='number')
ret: 160 µA
